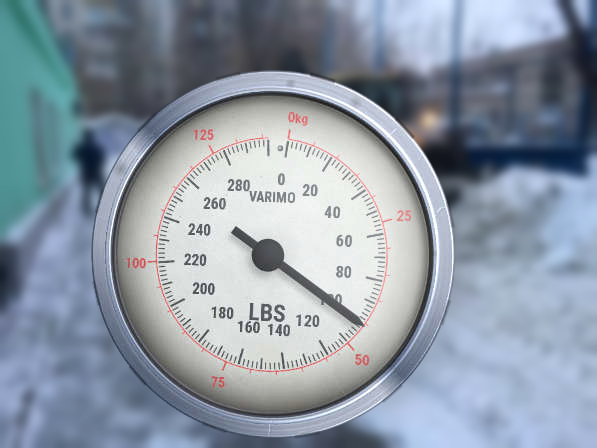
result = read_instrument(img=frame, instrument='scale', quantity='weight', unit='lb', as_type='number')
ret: 100 lb
